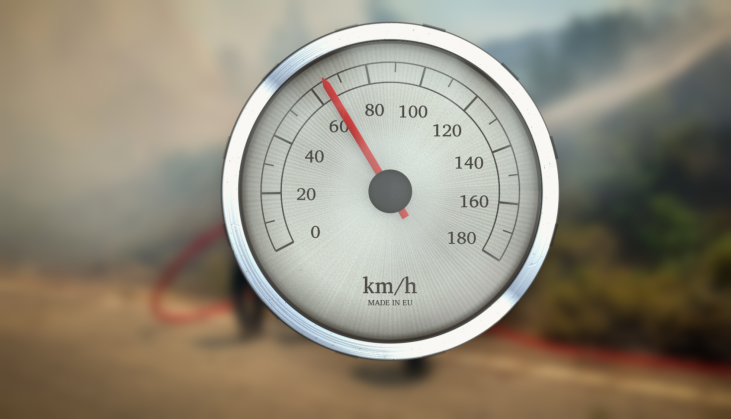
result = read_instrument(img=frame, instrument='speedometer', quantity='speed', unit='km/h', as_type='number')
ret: 65 km/h
